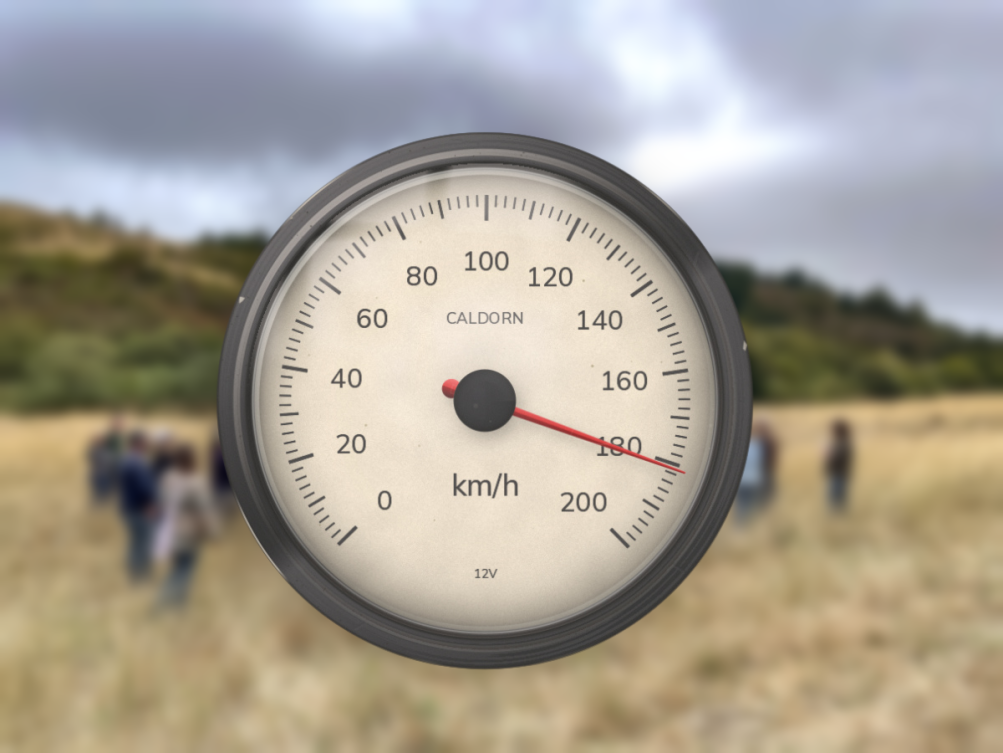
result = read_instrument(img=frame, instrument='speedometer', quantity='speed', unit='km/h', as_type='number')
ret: 181 km/h
